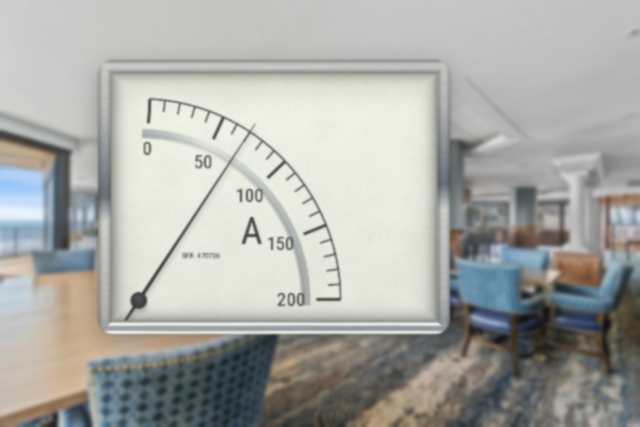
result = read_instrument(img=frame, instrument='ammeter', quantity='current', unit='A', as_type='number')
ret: 70 A
